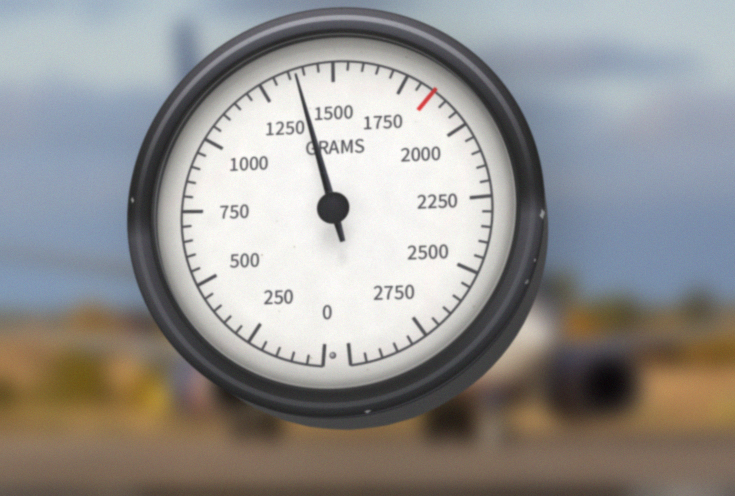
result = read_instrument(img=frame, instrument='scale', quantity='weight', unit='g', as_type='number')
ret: 1375 g
